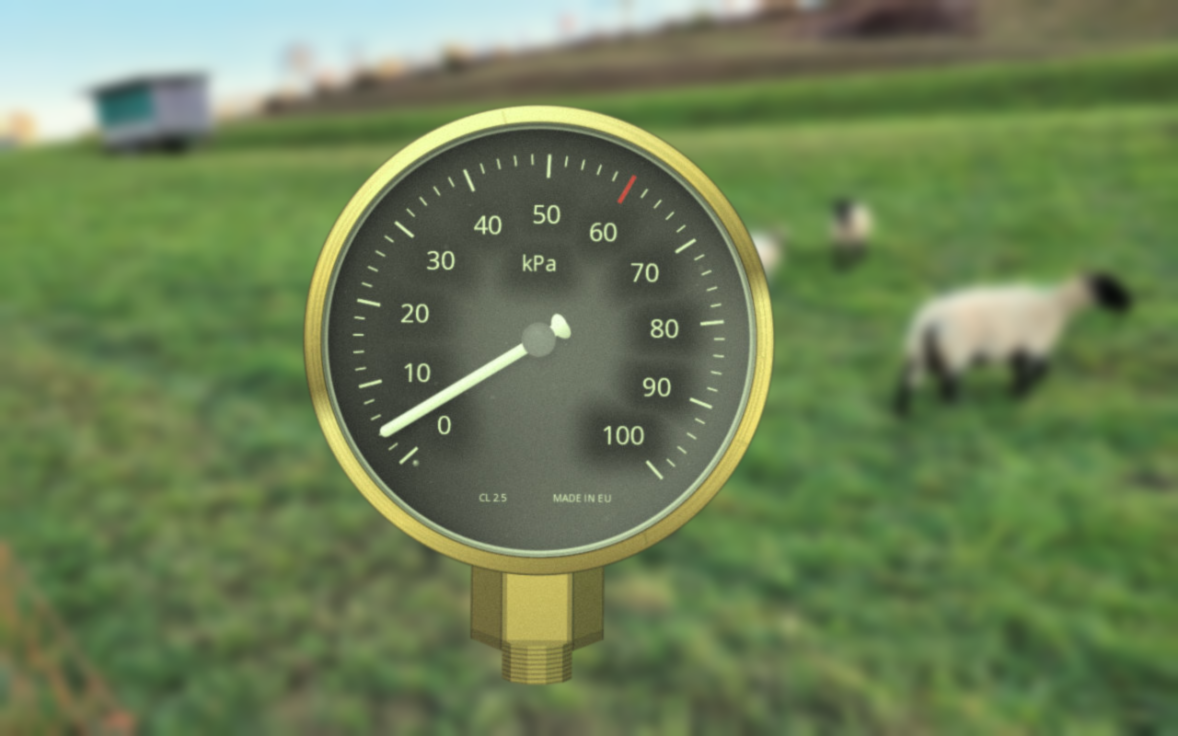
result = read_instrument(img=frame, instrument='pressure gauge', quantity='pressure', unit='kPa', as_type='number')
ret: 4 kPa
